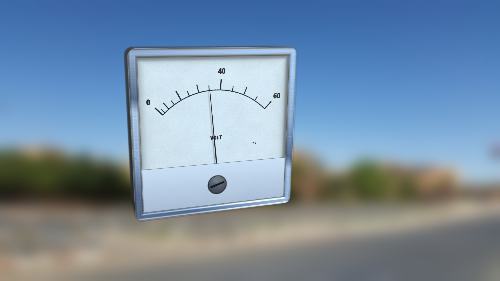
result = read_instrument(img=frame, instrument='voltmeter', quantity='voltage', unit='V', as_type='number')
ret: 35 V
